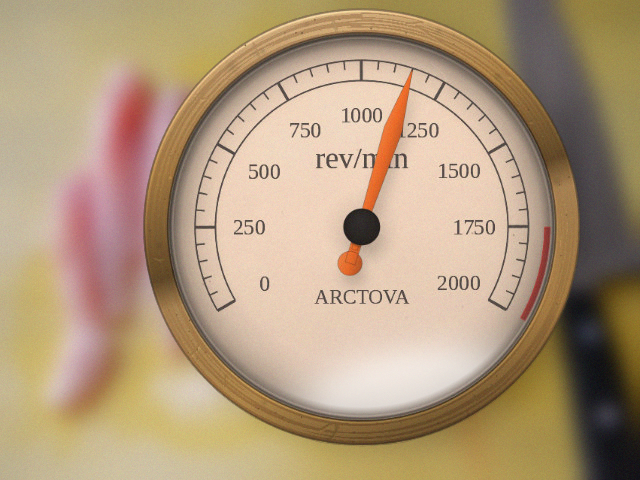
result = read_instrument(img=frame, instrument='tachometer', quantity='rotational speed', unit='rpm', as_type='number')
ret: 1150 rpm
